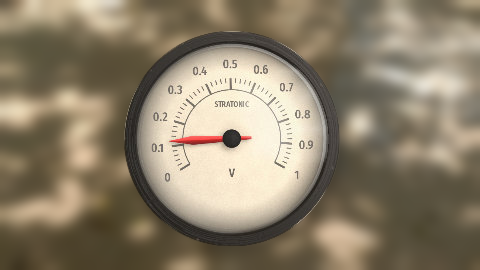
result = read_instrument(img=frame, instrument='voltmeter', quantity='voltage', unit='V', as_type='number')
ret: 0.12 V
